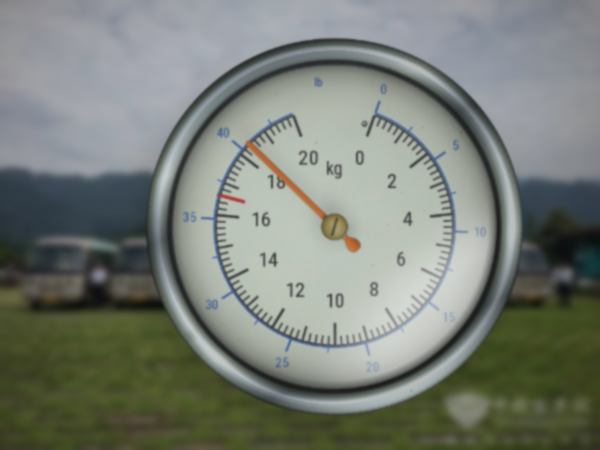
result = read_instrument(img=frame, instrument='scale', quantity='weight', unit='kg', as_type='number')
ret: 18.4 kg
